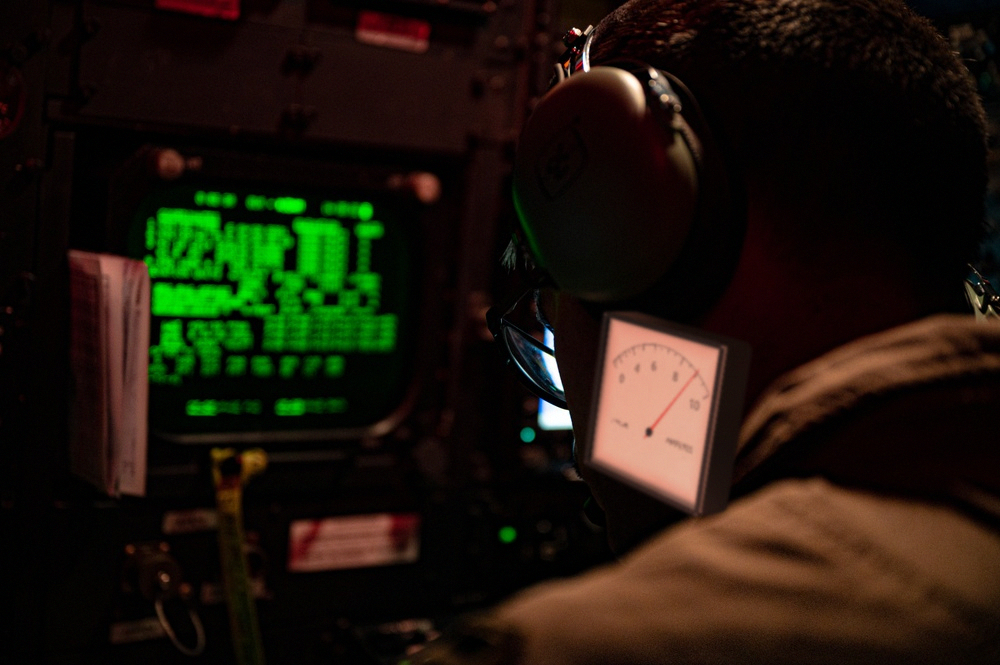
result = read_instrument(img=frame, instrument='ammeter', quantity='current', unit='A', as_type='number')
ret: 9 A
